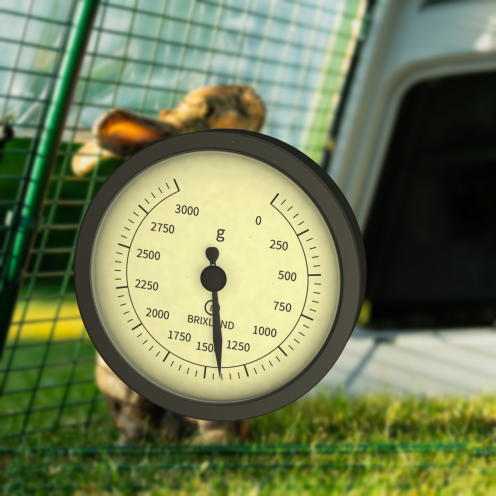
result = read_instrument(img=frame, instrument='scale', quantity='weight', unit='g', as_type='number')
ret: 1400 g
